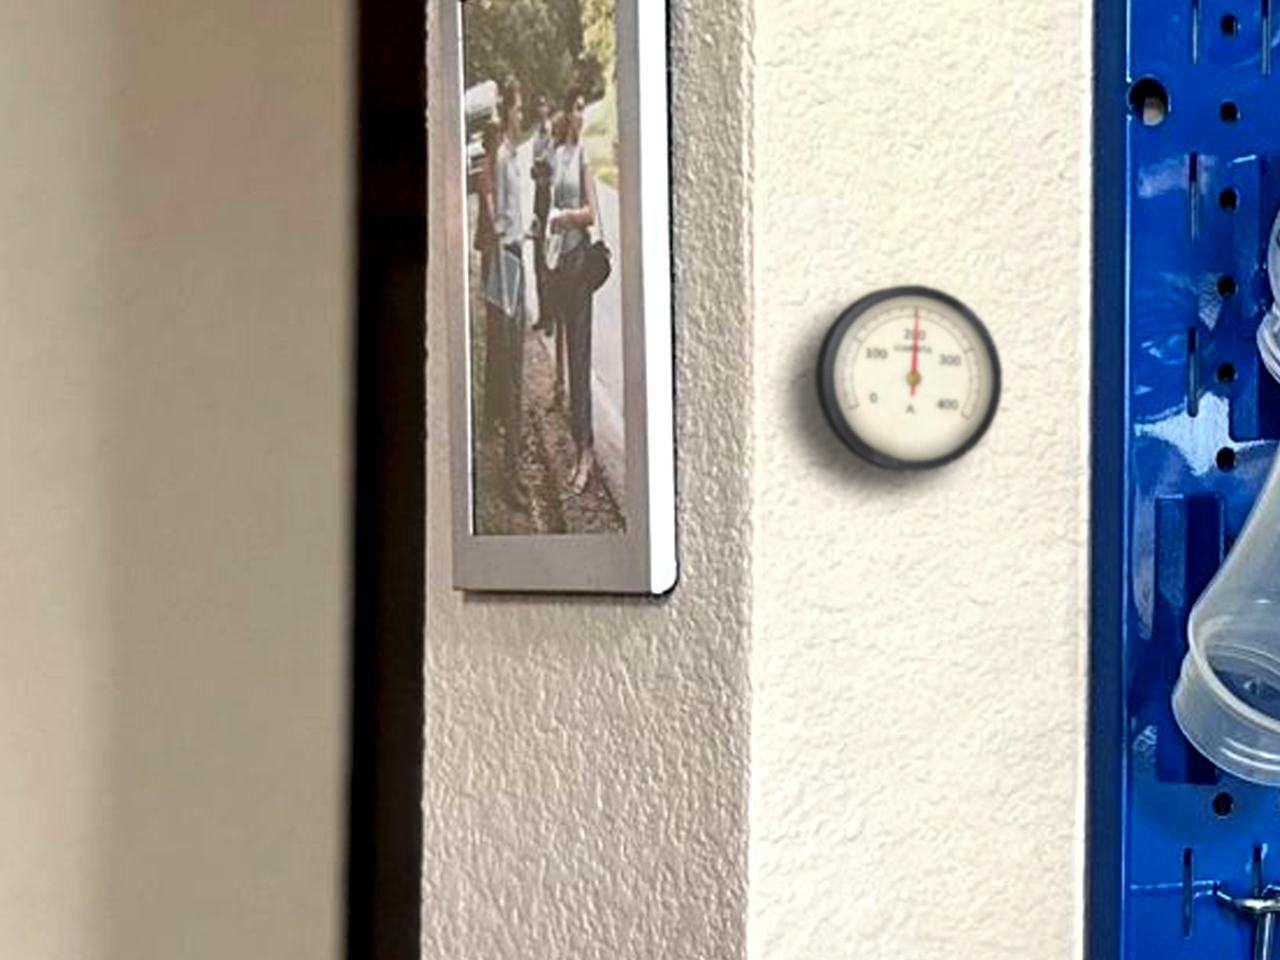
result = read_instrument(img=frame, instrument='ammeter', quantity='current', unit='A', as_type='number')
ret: 200 A
